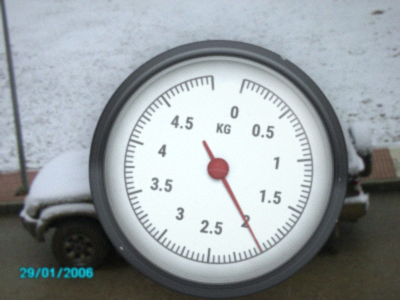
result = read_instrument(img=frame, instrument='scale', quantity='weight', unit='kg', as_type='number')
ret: 2 kg
